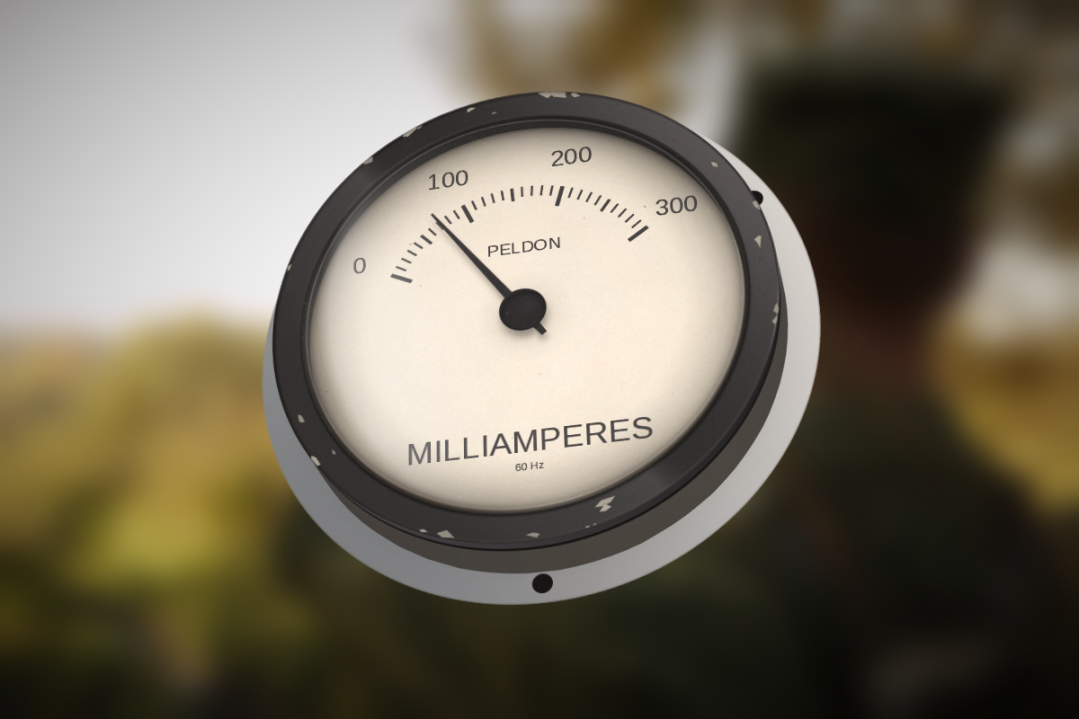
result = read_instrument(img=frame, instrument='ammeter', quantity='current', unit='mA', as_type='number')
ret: 70 mA
